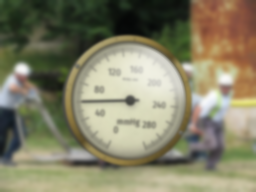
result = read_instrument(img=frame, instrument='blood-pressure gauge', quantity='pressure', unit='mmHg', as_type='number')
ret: 60 mmHg
